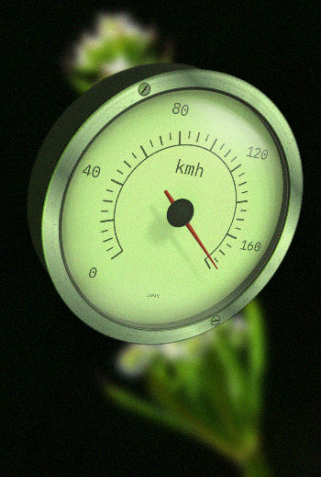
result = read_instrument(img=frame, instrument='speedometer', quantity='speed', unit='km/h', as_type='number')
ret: 177.5 km/h
